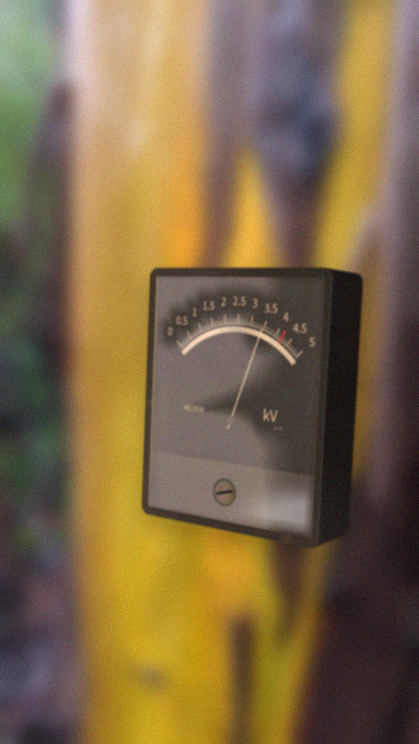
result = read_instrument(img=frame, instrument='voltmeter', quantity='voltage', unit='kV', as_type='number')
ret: 3.5 kV
